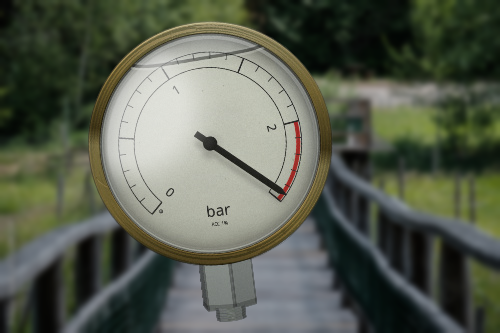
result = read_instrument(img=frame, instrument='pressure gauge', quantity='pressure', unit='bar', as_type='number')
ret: 2.45 bar
